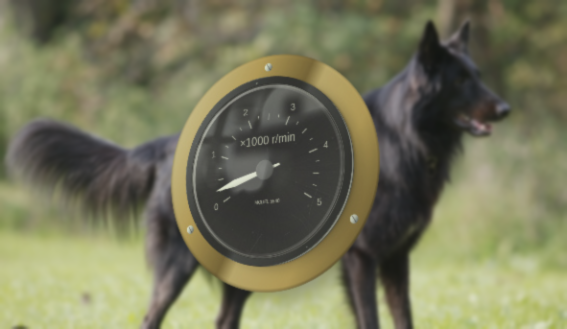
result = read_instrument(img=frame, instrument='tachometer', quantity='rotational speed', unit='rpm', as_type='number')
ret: 250 rpm
